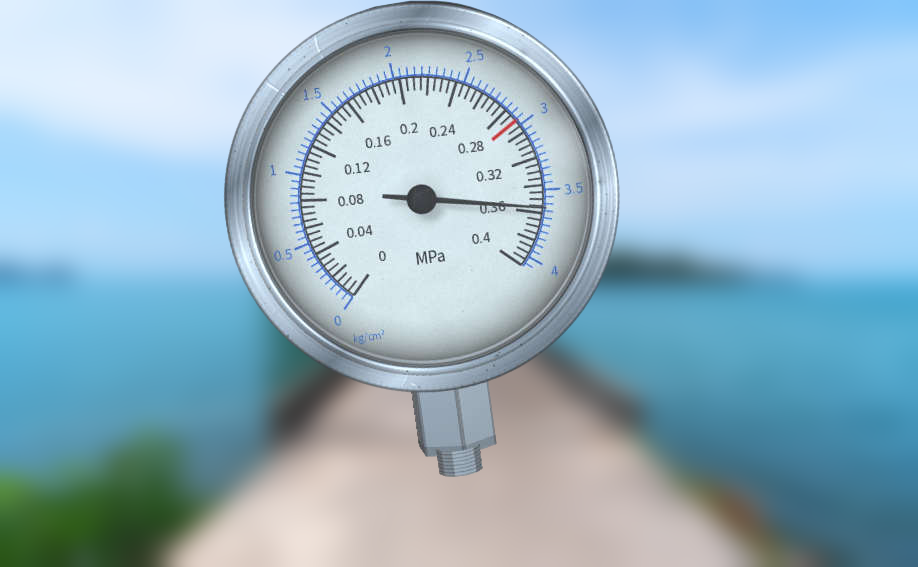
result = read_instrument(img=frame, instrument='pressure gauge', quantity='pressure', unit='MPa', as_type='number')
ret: 0.355 MPa
